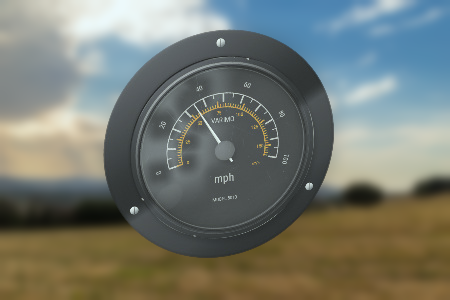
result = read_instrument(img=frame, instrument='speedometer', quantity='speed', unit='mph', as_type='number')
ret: 35 mph
